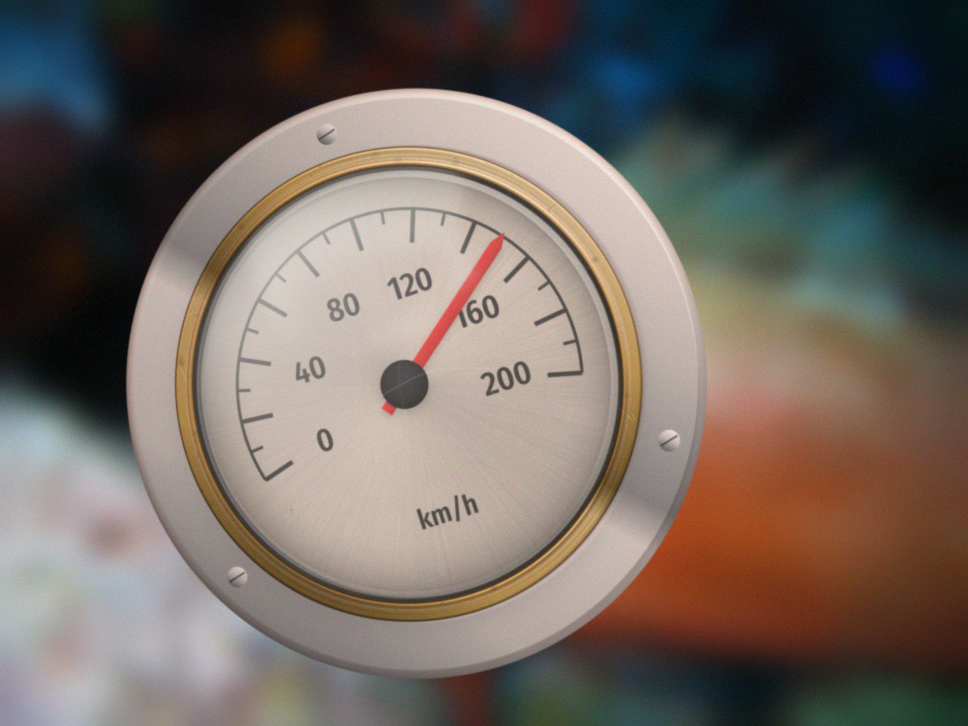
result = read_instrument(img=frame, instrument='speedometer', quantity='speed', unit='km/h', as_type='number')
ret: 150 km/h
